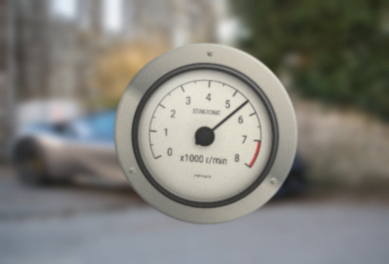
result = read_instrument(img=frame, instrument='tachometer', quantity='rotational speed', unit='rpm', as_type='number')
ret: 5500 rpm
